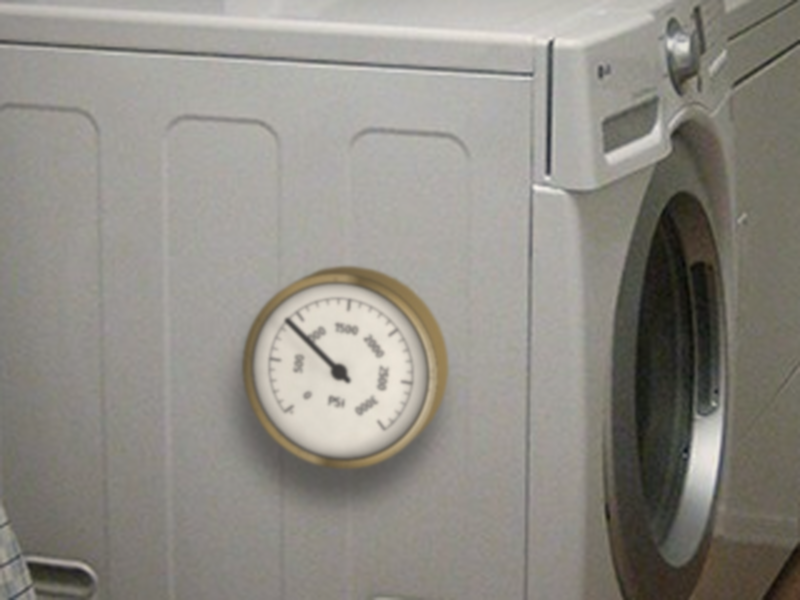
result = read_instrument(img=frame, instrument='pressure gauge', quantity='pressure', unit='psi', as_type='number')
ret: 900 psi
